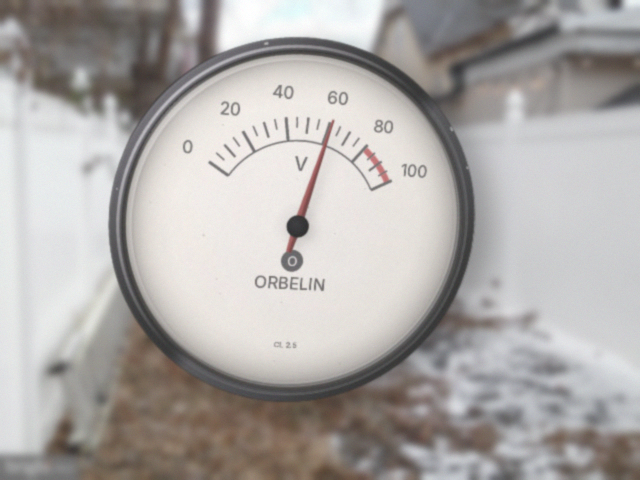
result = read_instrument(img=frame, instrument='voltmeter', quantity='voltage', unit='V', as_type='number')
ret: 60 V
